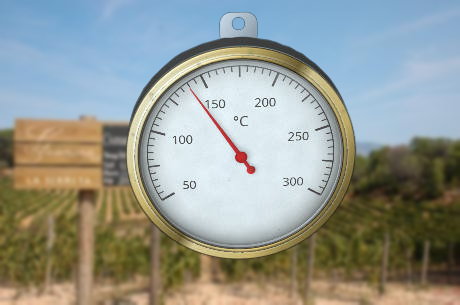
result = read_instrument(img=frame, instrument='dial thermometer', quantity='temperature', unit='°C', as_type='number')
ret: 140 °C
